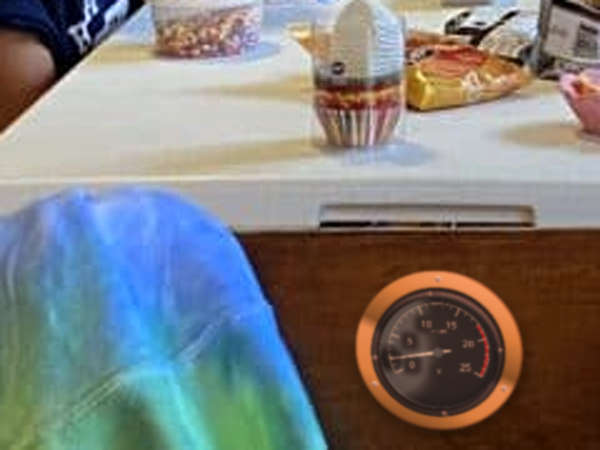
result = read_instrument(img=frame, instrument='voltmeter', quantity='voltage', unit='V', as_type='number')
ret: 2 V
